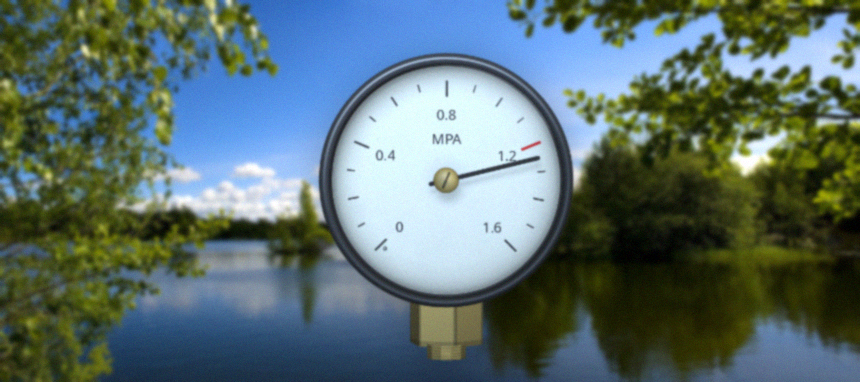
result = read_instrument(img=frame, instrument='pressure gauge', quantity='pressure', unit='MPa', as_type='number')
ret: 1.25 MPa
